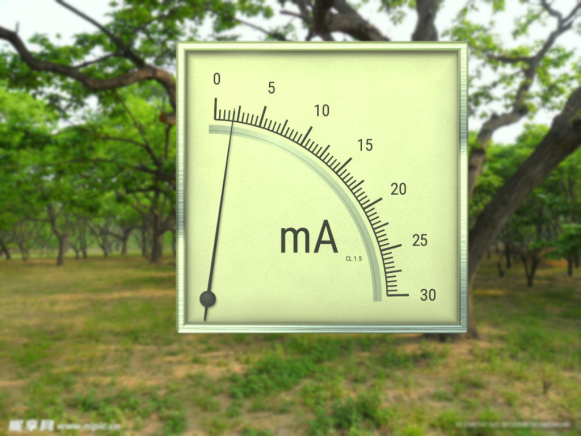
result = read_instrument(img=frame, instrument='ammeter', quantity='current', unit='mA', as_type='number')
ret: 2 mA
